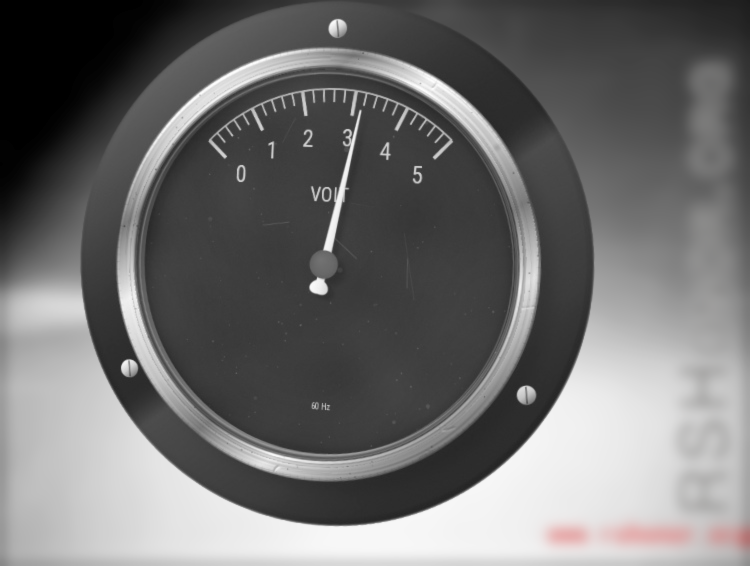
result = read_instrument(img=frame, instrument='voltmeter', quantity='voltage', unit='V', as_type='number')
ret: 3.2 V
